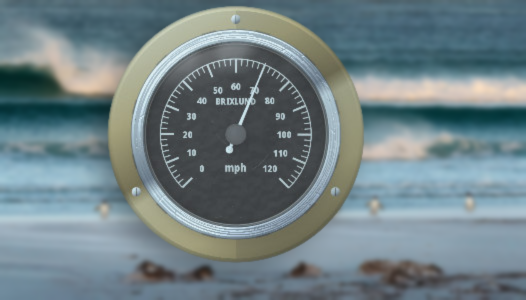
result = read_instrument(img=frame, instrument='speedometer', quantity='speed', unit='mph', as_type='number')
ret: 70 mph
